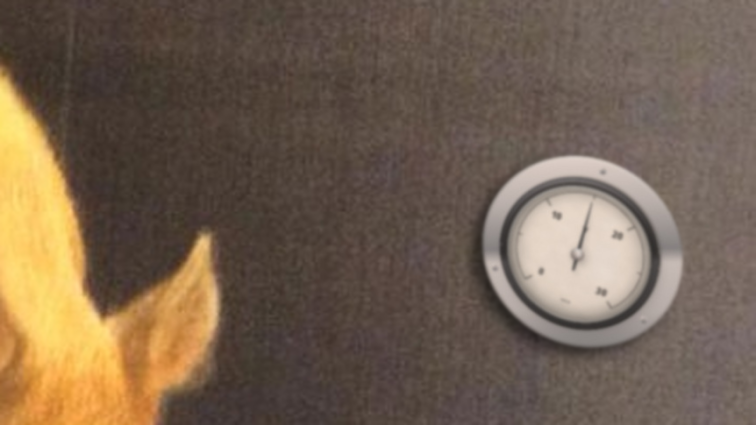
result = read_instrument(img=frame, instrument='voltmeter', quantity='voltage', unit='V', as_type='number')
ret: 15 V
